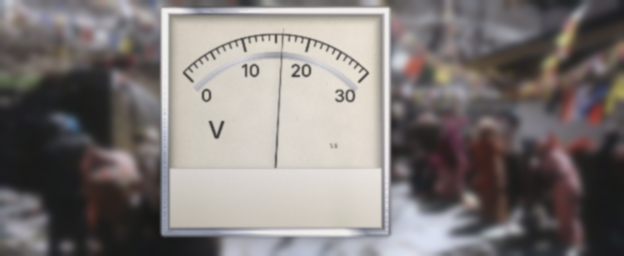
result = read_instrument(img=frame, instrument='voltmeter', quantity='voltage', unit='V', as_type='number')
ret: 16 V
